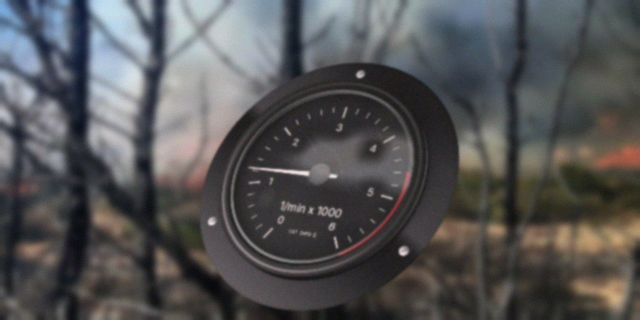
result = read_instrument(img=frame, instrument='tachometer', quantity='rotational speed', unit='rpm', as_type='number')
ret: 1200 rpm
